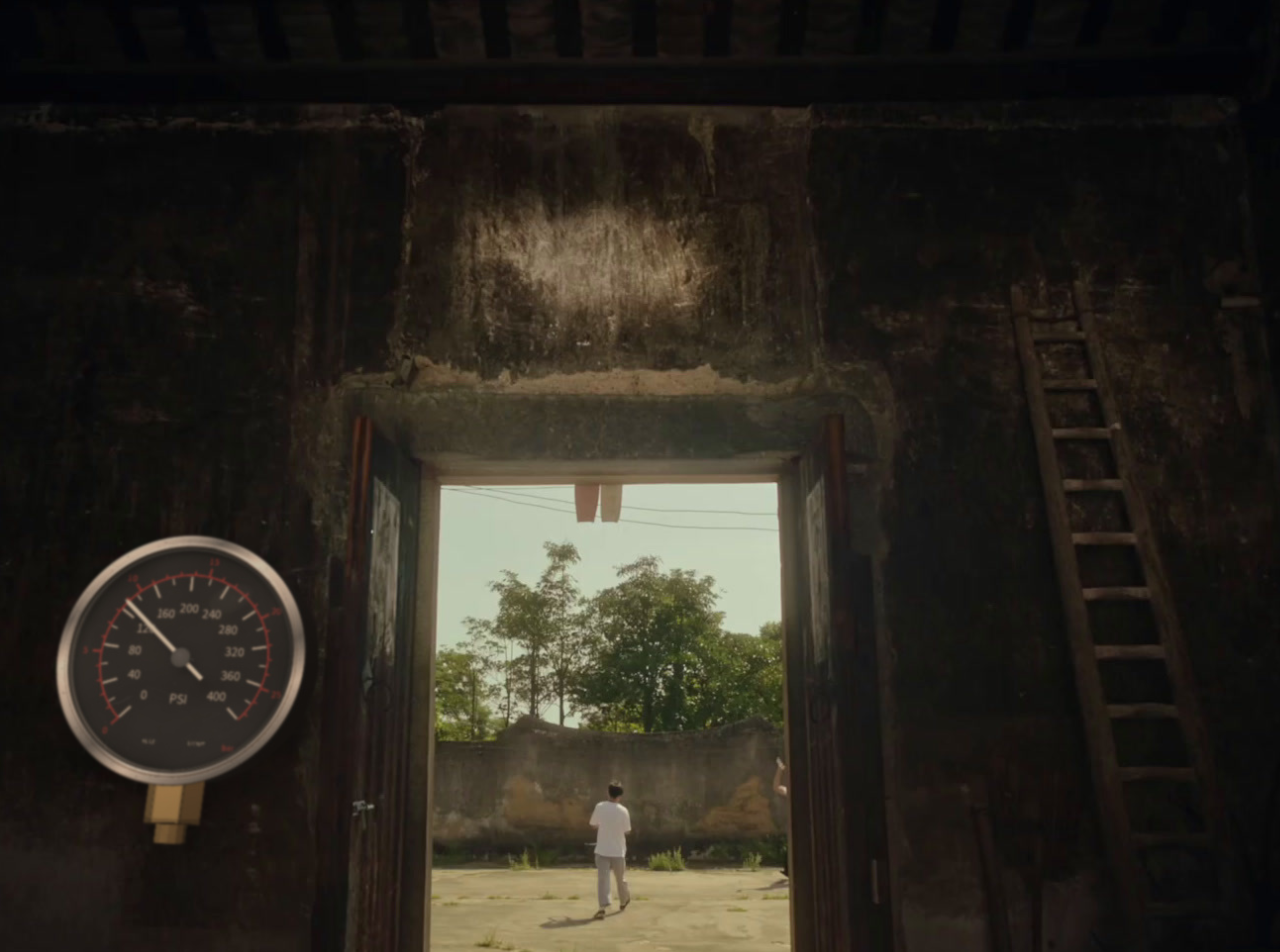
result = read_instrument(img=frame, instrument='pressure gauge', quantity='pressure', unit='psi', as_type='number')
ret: 130 psi
